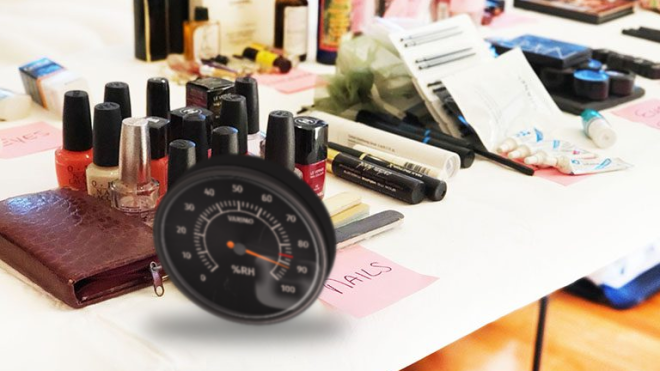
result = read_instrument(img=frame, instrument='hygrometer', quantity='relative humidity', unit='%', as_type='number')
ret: 90 %
